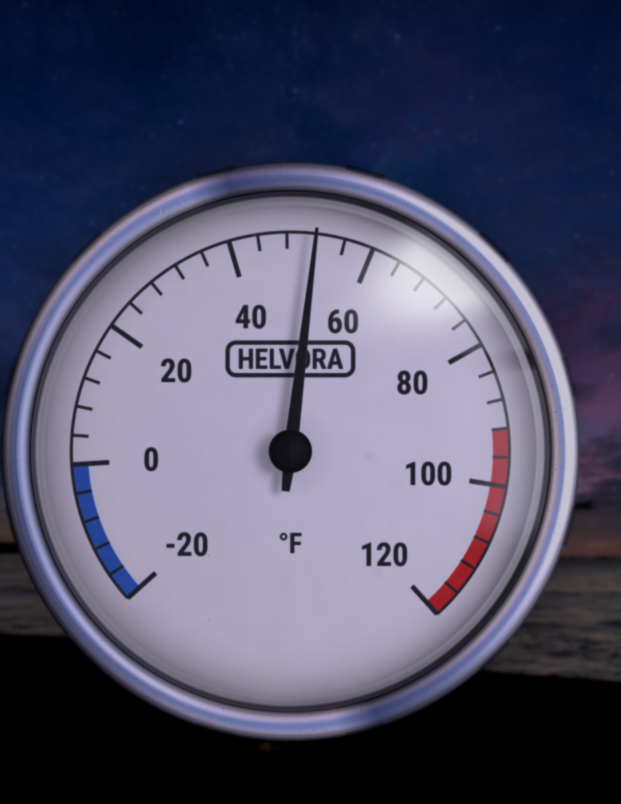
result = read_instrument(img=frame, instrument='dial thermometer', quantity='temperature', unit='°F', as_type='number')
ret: 52 °F
